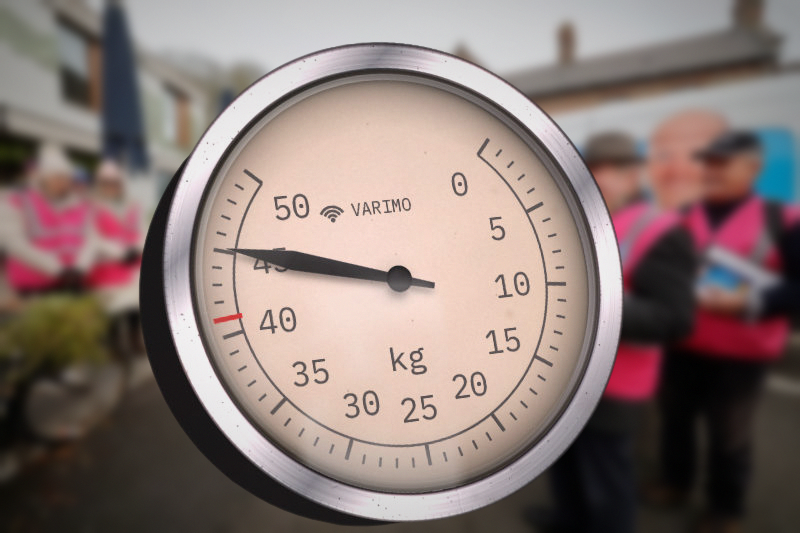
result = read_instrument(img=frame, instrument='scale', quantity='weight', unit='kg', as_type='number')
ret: 45 kg
